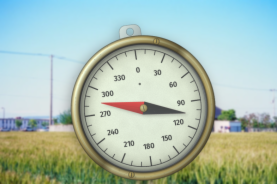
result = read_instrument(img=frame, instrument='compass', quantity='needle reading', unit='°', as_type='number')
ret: 285 °
